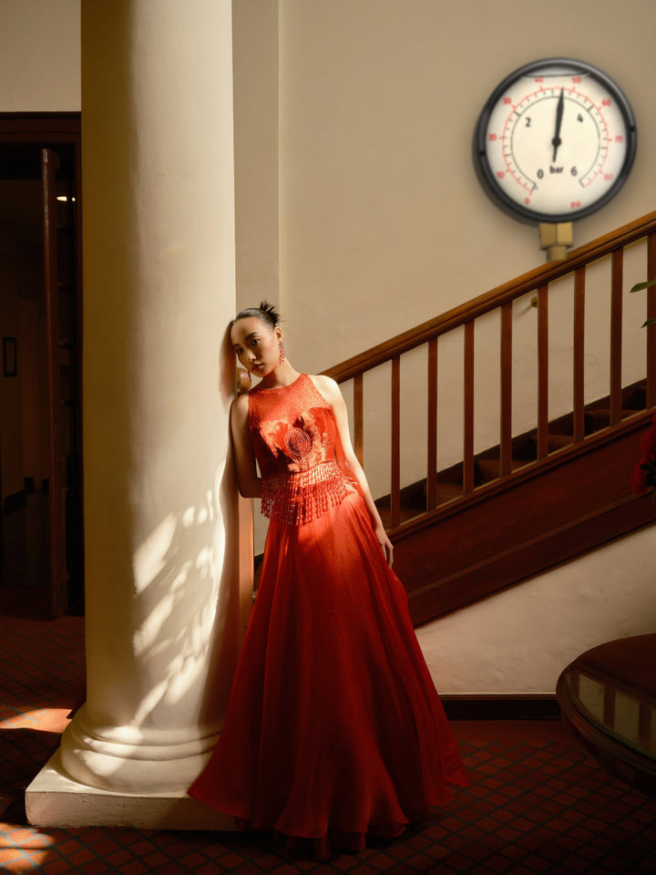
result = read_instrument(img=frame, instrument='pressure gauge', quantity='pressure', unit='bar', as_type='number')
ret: 3.2 bar
